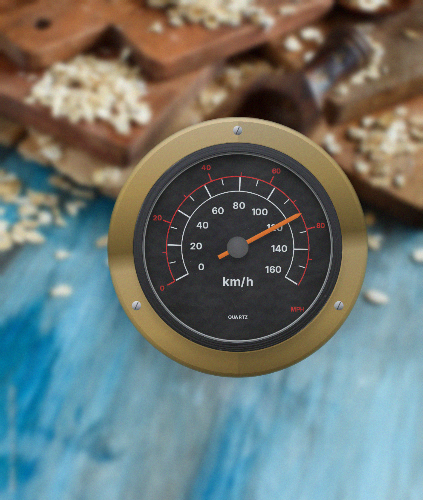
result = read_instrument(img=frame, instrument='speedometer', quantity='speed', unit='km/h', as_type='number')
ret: 120 km/h
